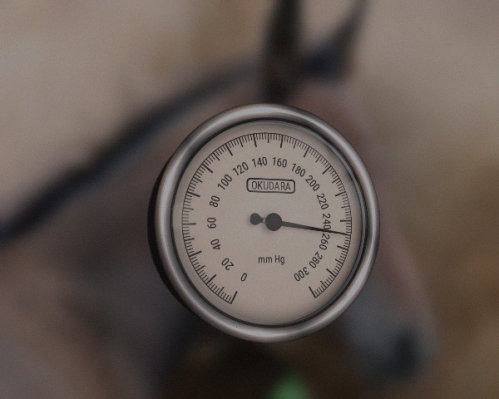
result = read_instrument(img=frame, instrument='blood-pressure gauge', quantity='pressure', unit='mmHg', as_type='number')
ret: 250 mmHg
